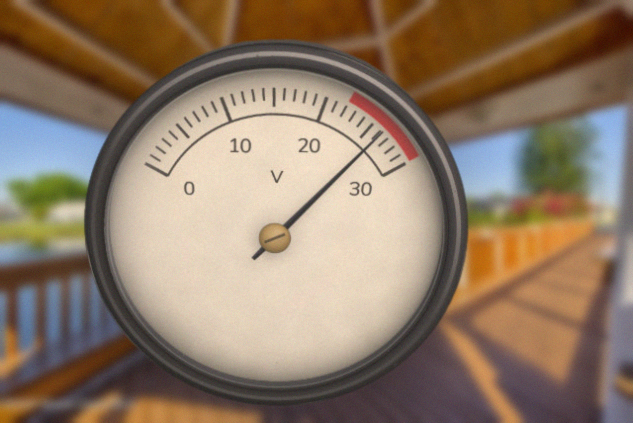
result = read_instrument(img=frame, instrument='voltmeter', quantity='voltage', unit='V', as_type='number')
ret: 26 V
